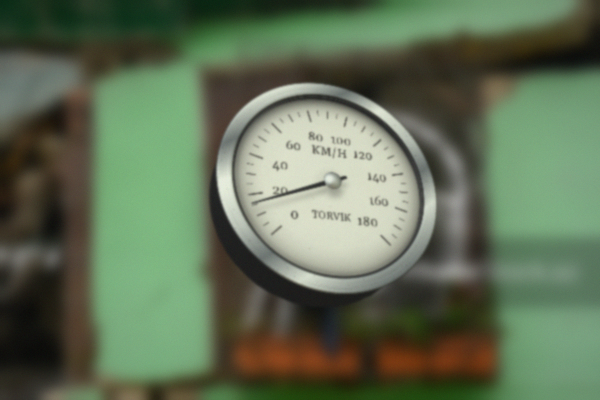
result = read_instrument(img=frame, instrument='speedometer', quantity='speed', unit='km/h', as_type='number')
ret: 15 km/h
